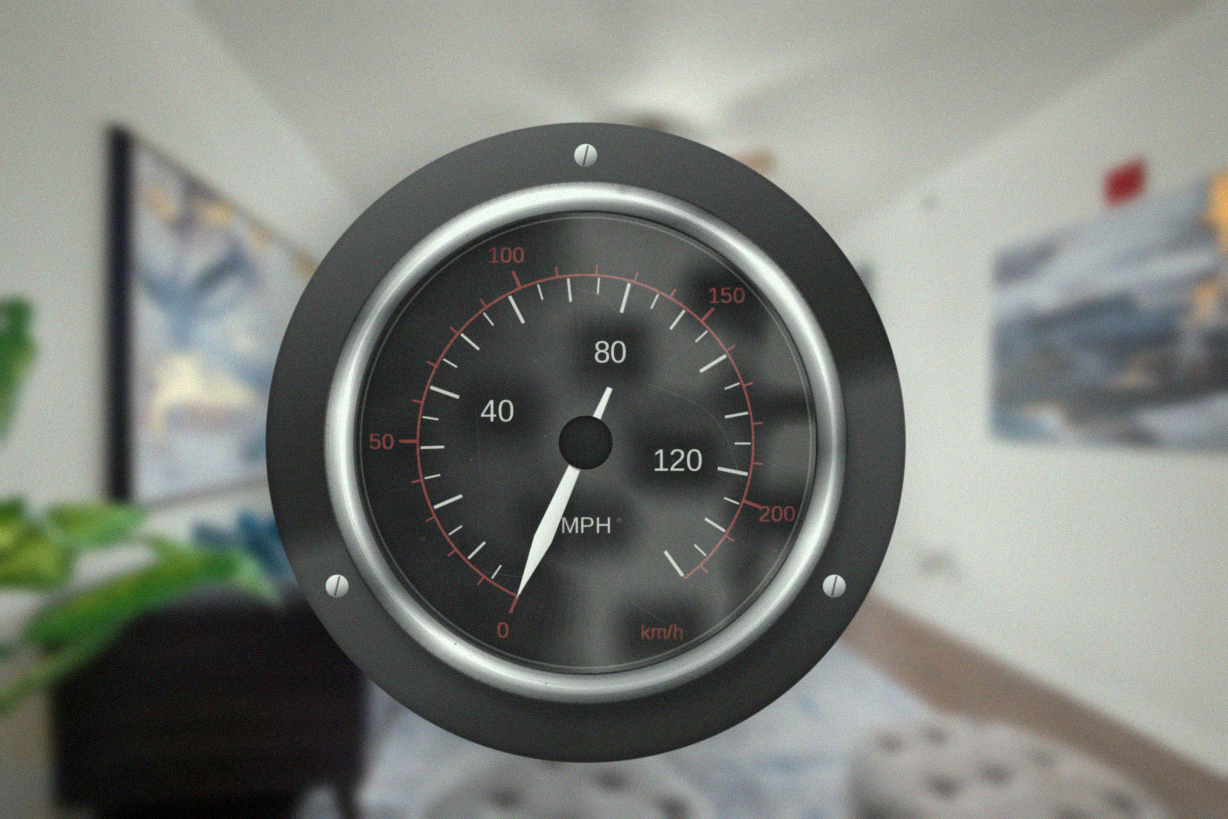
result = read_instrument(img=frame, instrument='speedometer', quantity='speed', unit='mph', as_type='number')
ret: 0 mph
